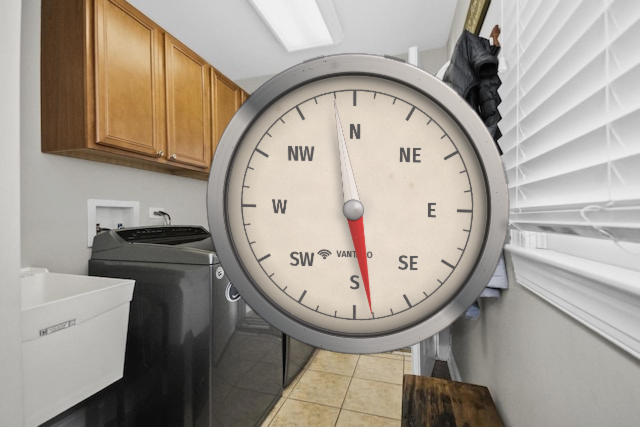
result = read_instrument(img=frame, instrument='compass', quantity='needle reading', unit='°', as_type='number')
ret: 170 °
